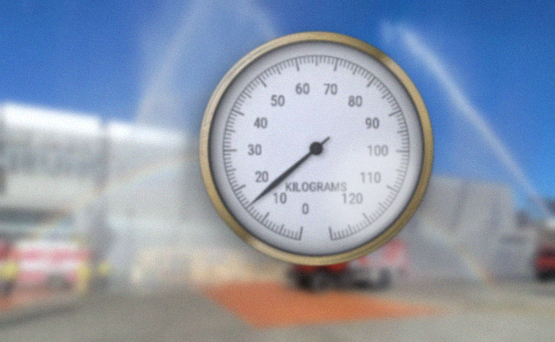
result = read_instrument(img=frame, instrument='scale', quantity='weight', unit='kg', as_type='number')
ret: 15 kg
